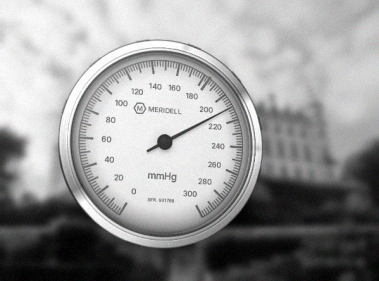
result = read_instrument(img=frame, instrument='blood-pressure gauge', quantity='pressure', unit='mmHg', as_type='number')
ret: 210 mmHg
